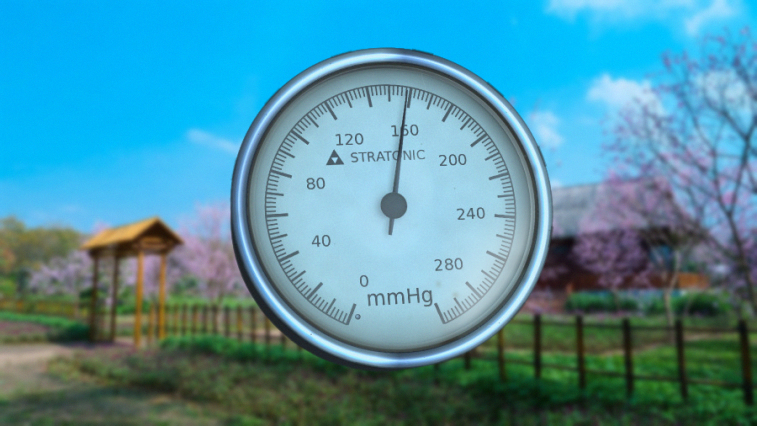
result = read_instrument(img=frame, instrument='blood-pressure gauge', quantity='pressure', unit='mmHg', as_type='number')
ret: 158 mmHg
